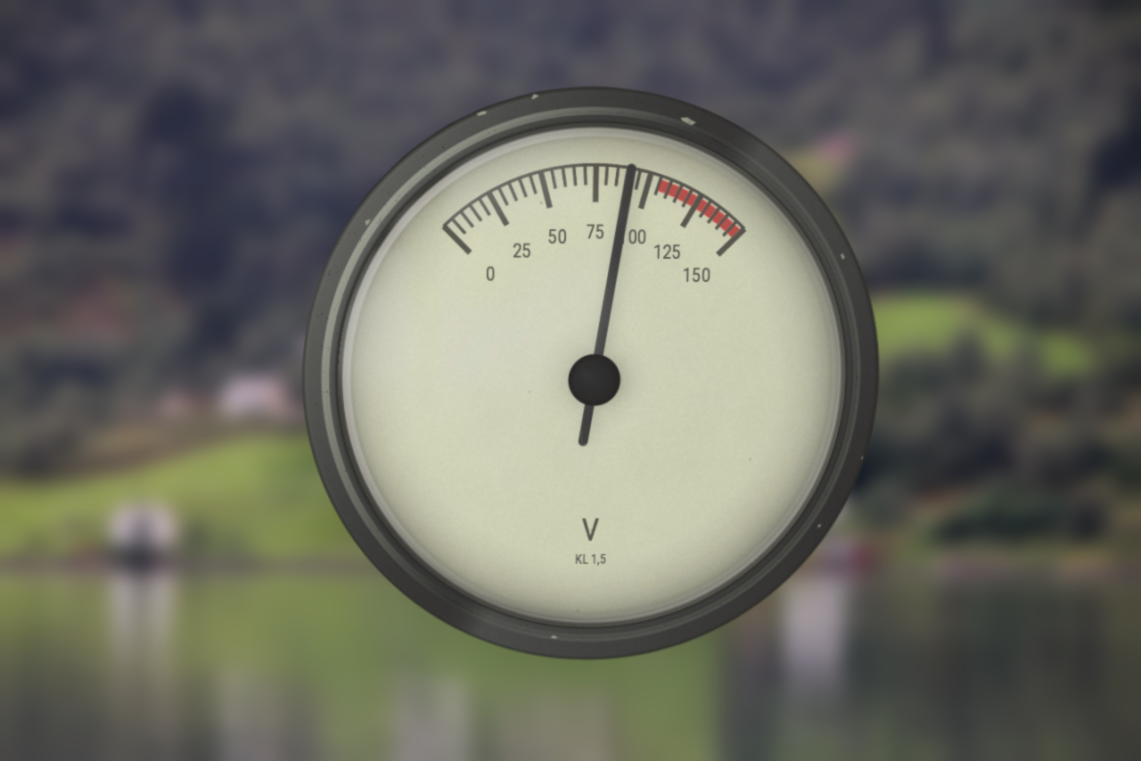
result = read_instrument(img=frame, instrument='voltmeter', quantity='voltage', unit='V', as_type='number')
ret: 90 V
